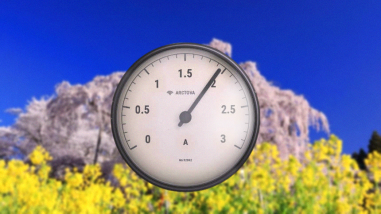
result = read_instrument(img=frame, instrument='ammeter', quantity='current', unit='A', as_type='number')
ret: 1.95 A
